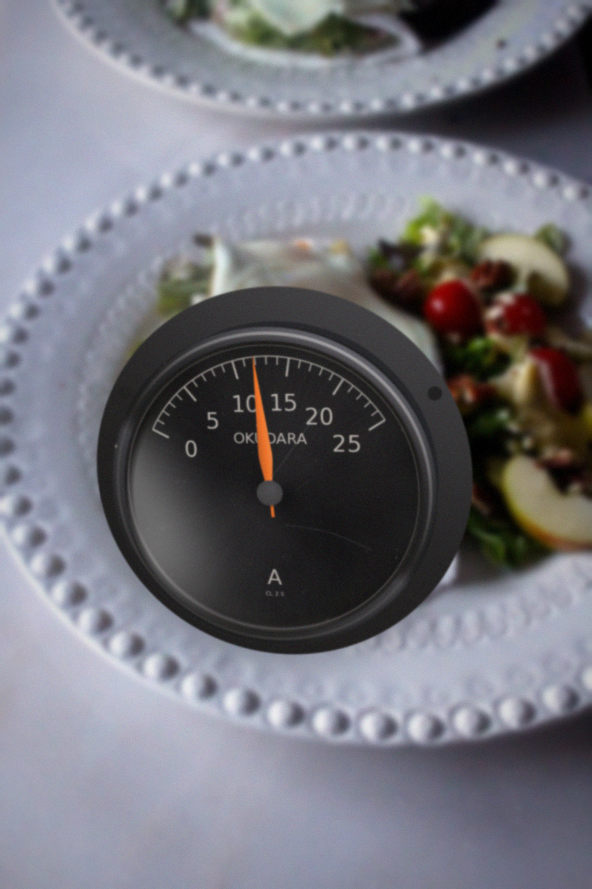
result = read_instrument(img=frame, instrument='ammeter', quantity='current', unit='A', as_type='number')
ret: 12 A
